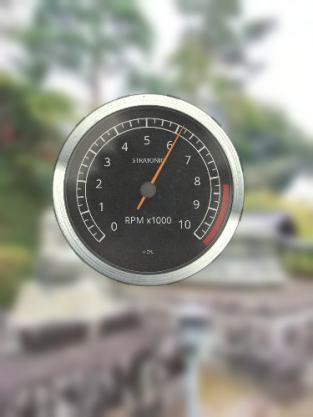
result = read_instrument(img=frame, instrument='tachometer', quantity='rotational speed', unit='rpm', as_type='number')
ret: 6125 rpm
